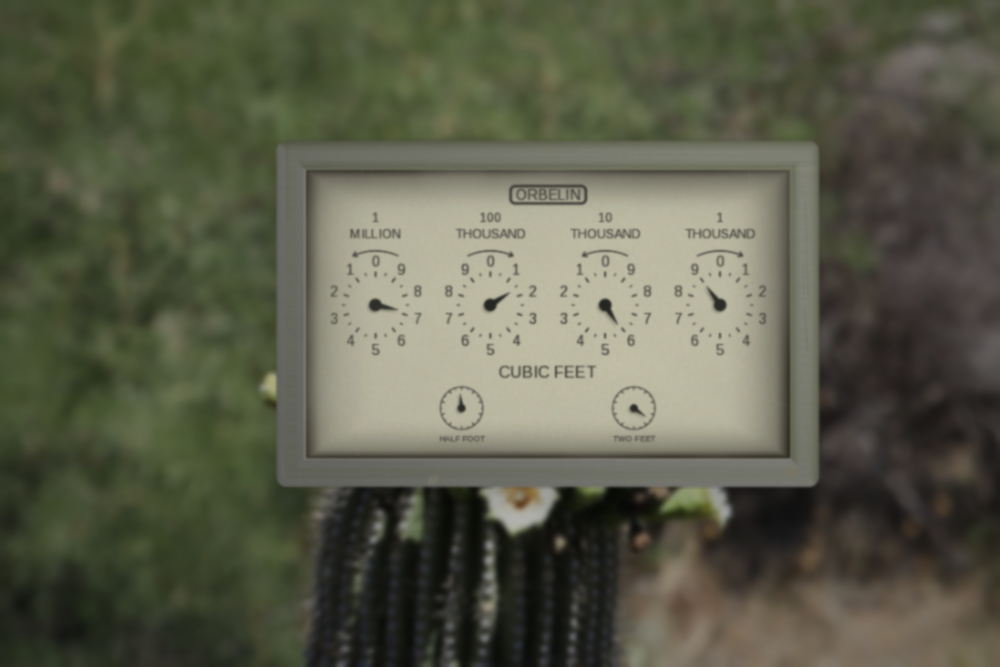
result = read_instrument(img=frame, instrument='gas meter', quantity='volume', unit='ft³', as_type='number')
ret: 715900 ft³
